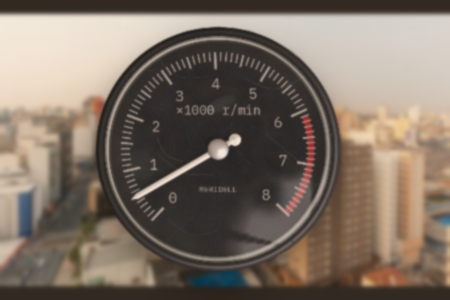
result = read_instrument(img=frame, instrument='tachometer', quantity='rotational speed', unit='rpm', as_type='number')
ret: 500 rpm
